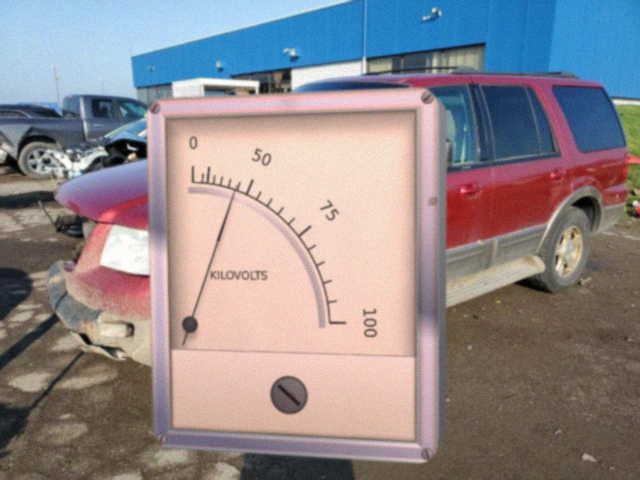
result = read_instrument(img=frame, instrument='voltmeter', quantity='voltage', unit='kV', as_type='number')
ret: 45 kV
